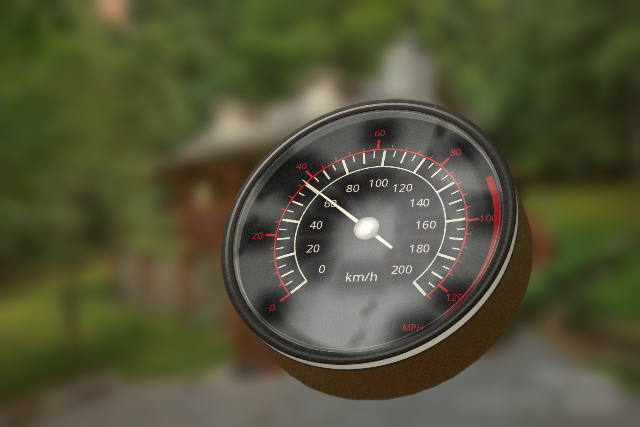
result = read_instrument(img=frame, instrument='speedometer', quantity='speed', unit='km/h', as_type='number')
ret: 60 km/h
